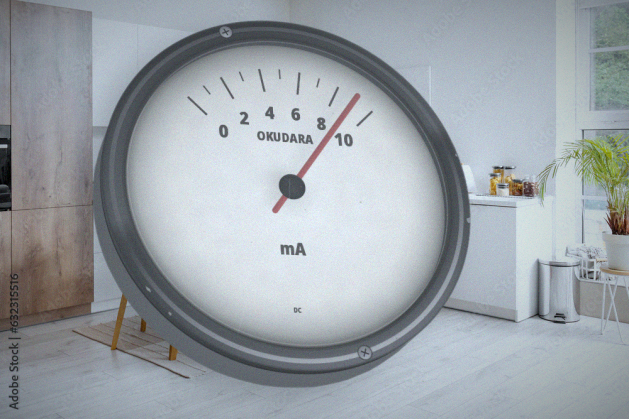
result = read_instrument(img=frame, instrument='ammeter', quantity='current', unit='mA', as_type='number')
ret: 9 mA
